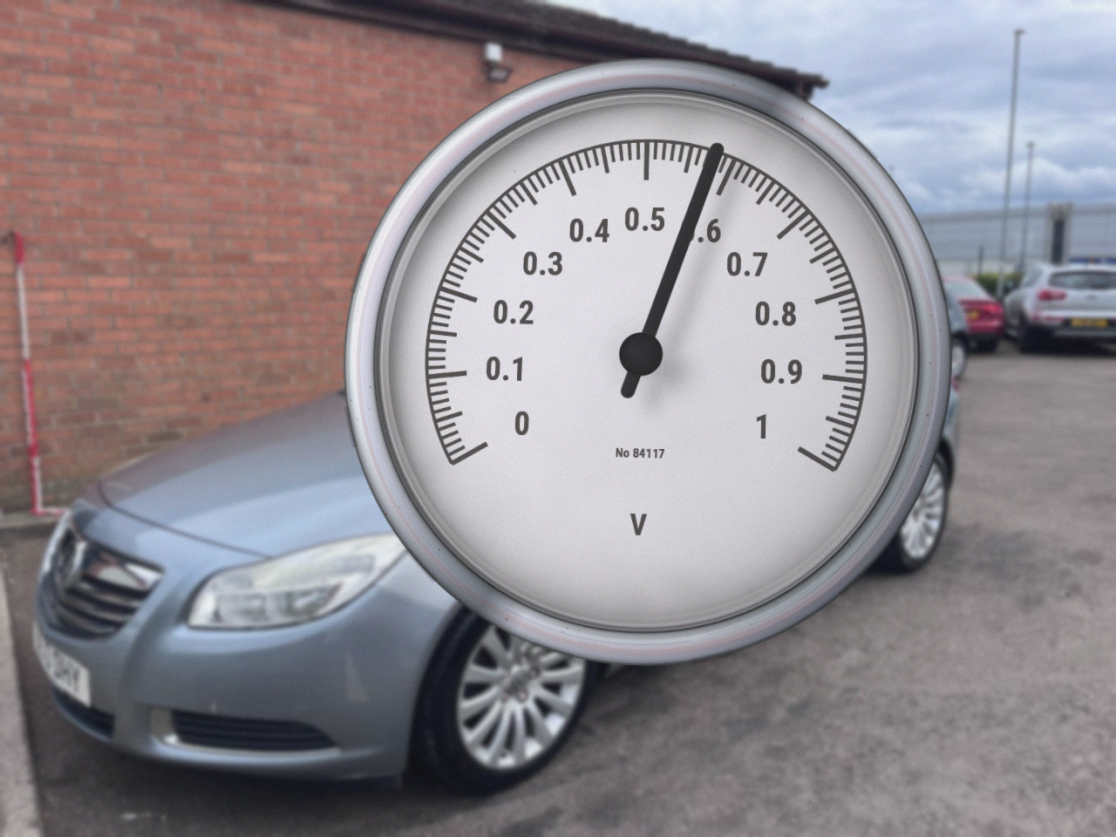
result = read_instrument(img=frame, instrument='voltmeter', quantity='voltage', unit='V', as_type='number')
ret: 0.58 V
